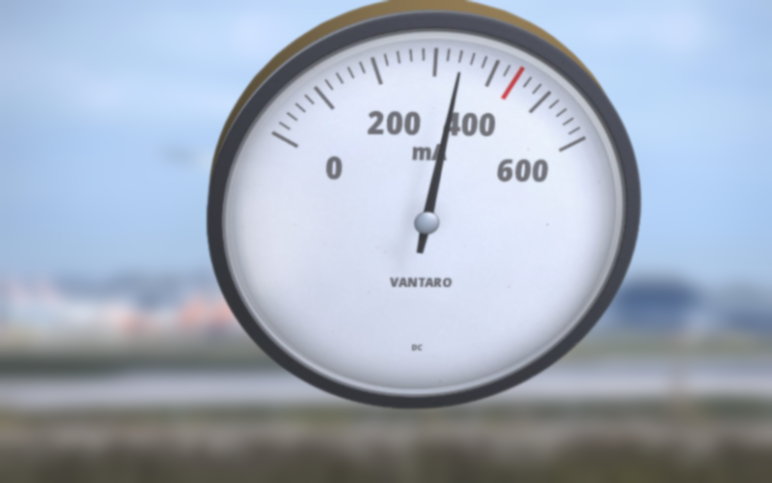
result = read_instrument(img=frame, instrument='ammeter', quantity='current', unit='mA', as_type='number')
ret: 340 mA
